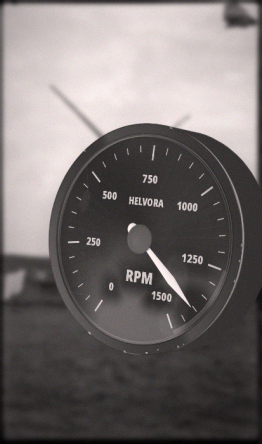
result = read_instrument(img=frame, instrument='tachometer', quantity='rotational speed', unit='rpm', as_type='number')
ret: 1400 rpm
